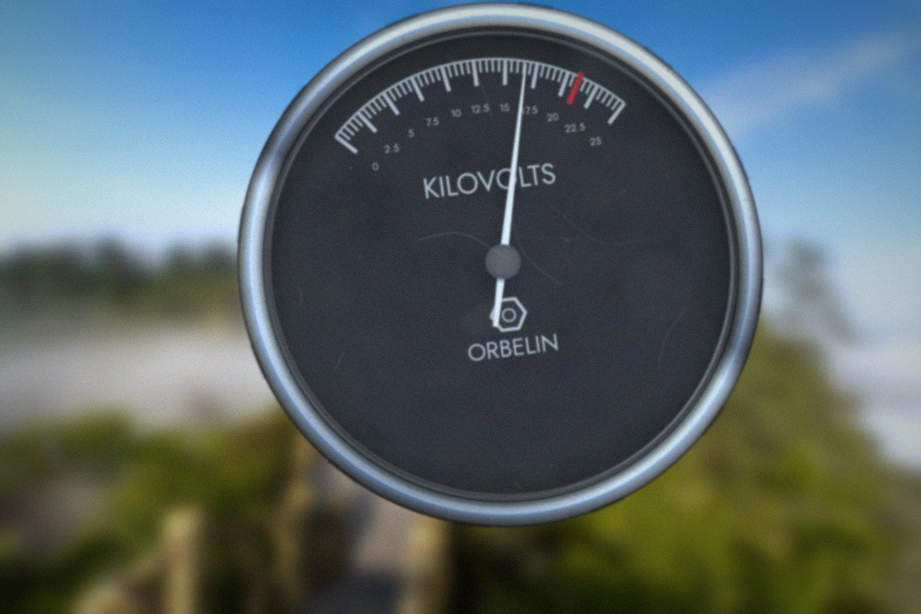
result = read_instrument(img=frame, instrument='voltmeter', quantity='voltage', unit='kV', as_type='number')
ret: 16.5 kV
